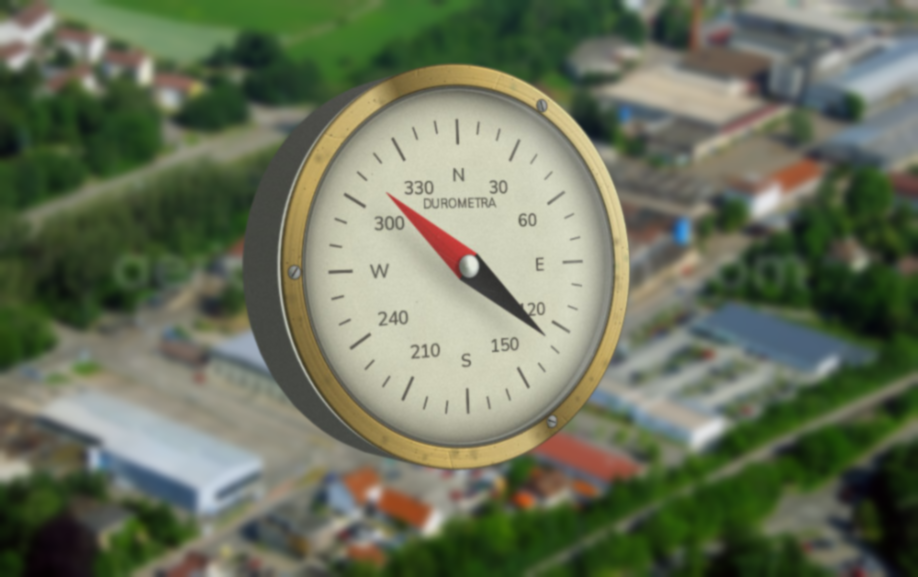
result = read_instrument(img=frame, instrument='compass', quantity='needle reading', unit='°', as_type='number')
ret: 310 °
